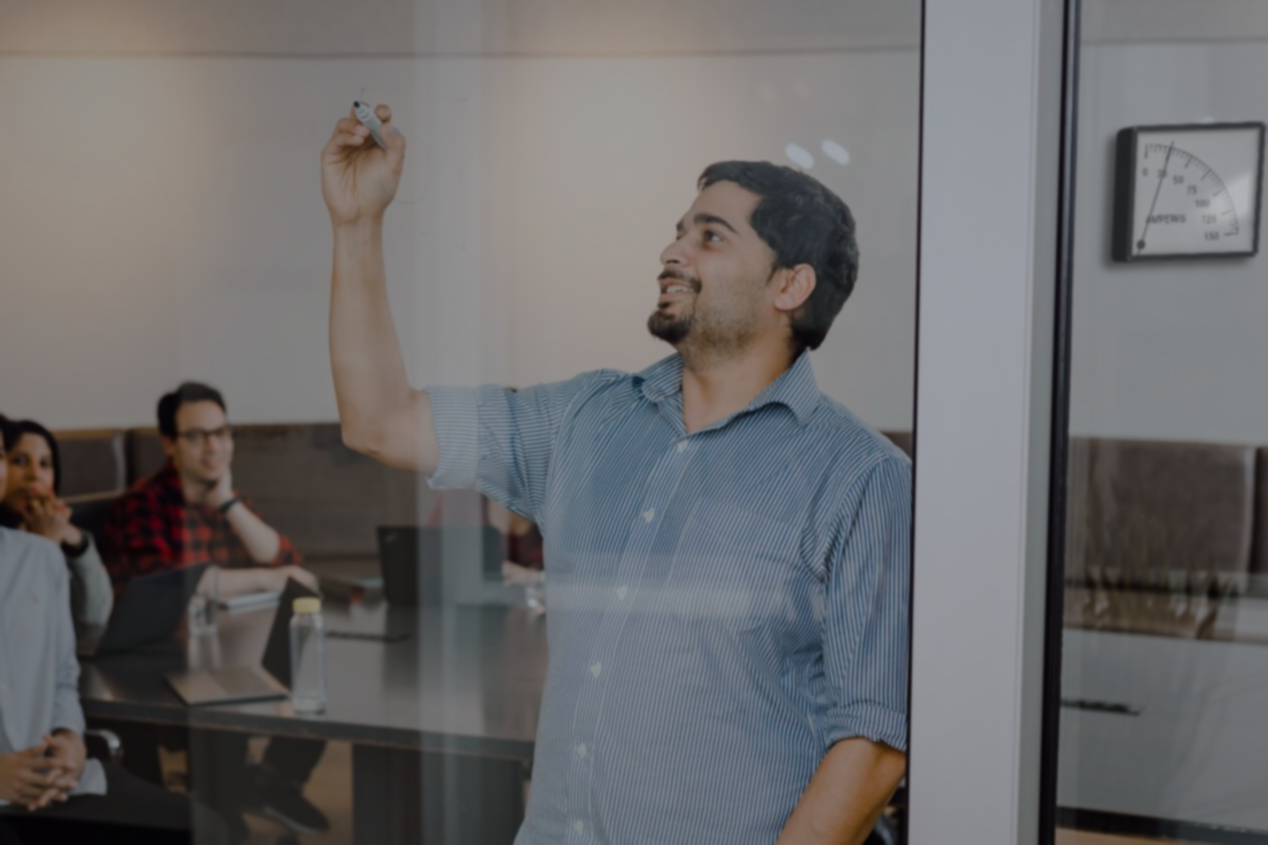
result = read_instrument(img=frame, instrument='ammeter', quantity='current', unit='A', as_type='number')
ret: 25 A
